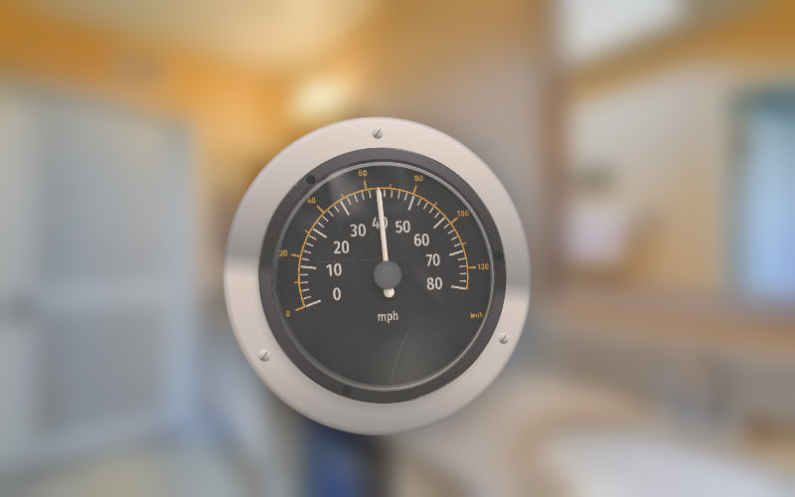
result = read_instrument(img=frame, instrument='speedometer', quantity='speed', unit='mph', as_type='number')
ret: 40 mph
